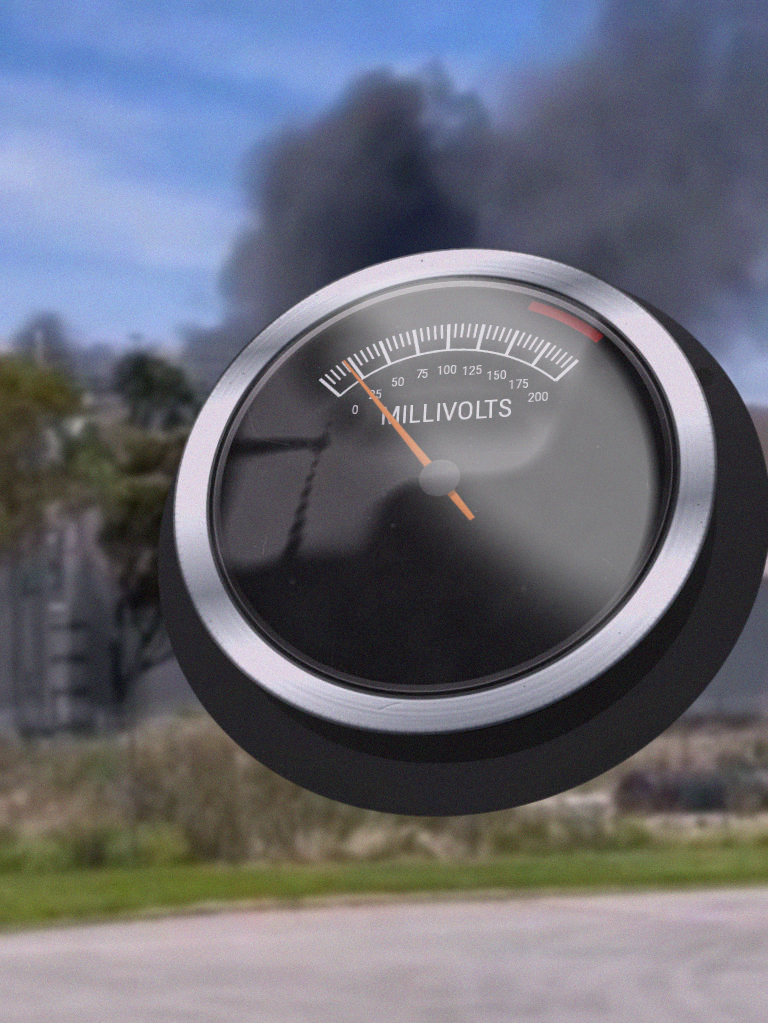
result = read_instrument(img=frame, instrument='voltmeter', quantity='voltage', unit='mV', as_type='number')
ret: 20 mV
